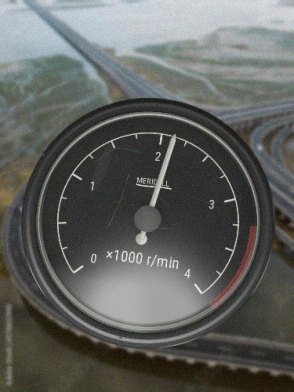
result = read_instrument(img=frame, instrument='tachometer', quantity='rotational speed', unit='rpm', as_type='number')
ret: 2125 rpm
